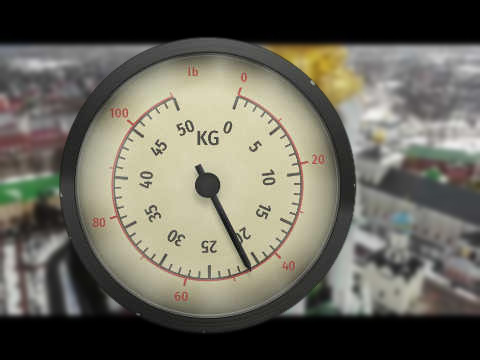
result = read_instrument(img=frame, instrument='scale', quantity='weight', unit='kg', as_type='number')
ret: 21 kg
